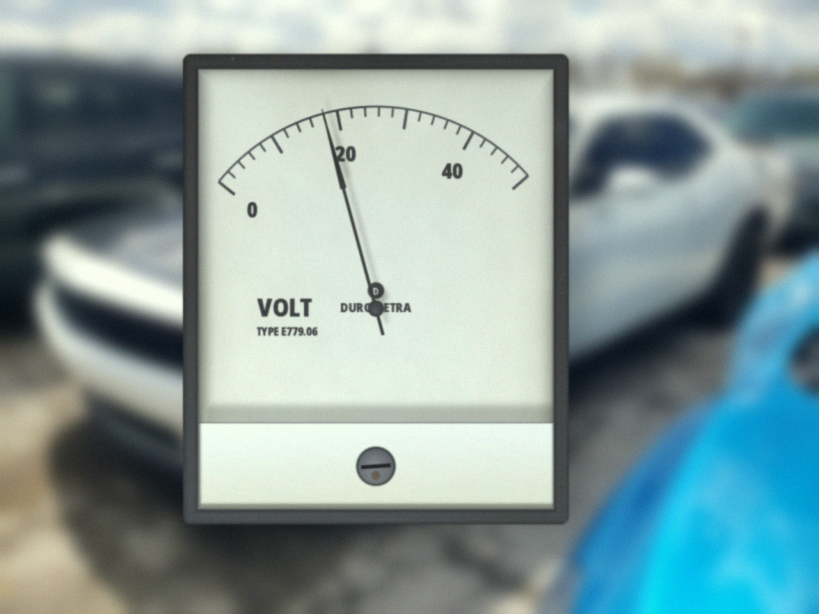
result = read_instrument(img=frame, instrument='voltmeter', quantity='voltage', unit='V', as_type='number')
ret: 18 V
